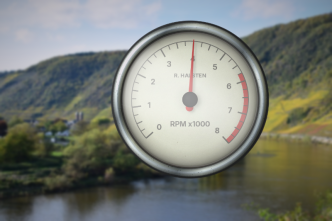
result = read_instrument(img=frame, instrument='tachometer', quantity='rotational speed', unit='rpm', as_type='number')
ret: 4000 rpm
